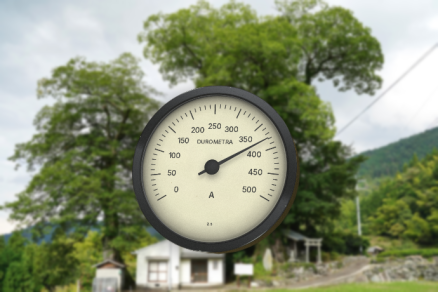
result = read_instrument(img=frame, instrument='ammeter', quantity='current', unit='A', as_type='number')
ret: 380 A
